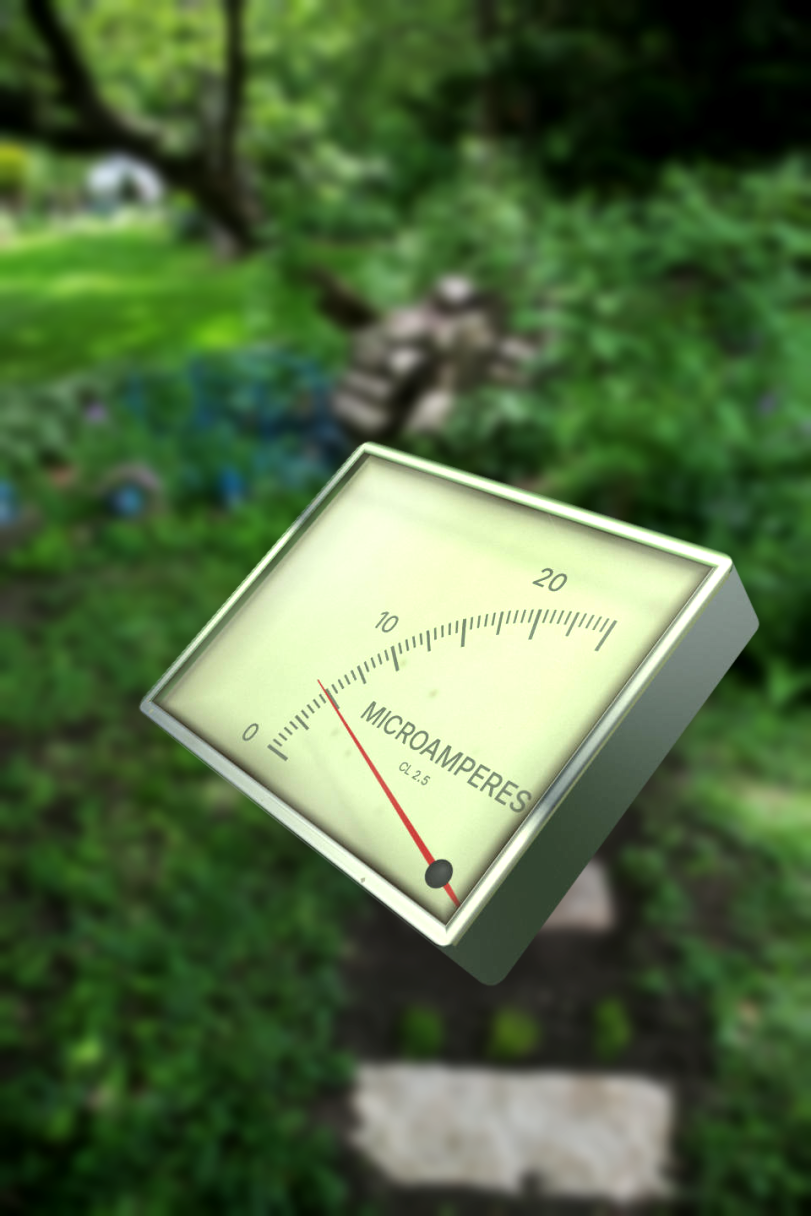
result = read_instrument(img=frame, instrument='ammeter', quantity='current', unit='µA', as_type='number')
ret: 5 µA
